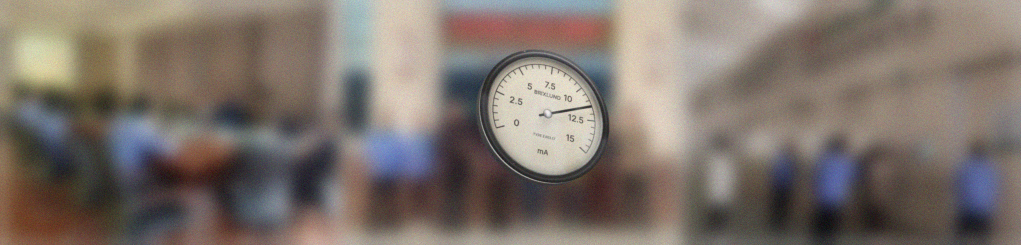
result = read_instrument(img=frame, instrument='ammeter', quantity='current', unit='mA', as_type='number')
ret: 11.5 mA
